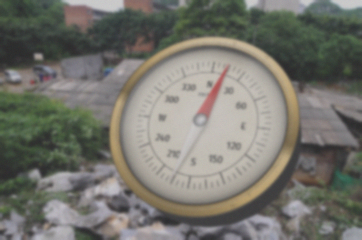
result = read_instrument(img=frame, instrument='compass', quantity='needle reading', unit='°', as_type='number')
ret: 15 °
